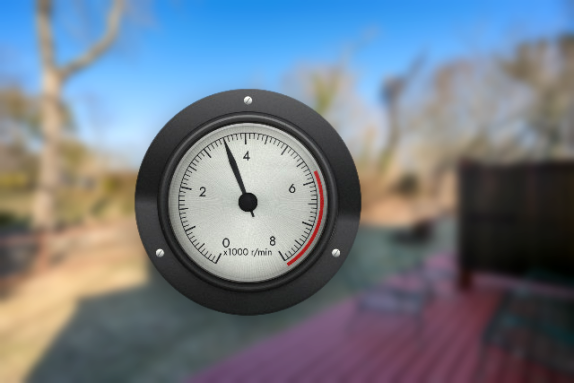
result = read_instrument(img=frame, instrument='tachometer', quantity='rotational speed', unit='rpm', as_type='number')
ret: 3500 rpm
